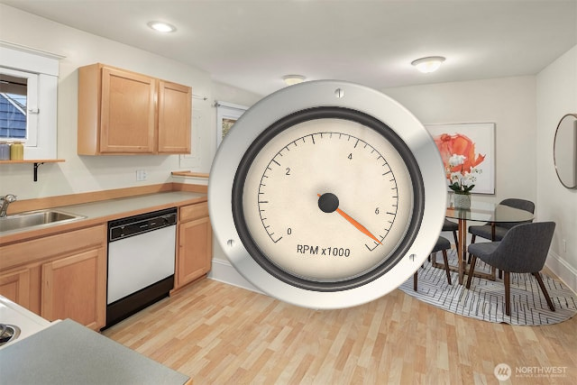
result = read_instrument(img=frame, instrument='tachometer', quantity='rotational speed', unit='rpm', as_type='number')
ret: 6700 rpm
